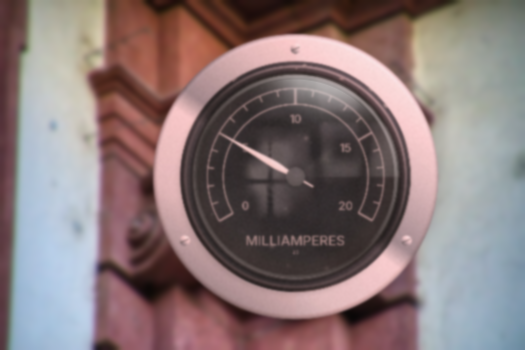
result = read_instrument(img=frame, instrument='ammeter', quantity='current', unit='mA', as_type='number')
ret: 5 mA
